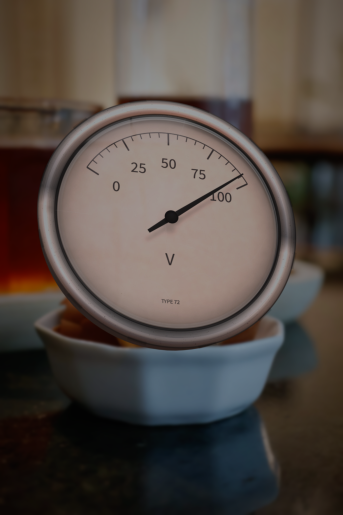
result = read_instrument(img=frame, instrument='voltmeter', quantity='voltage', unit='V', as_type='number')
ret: 95 V
